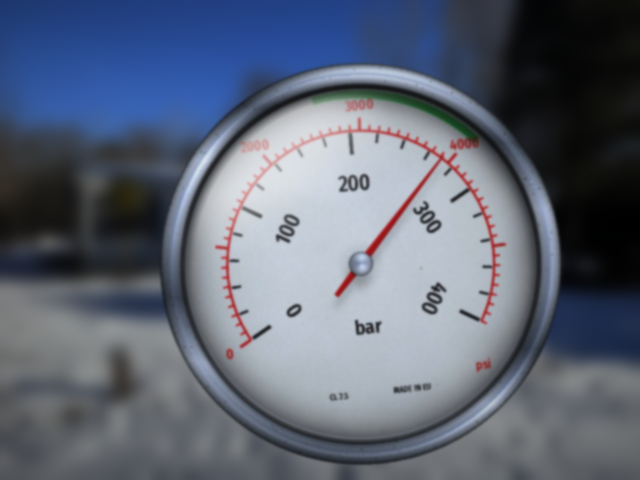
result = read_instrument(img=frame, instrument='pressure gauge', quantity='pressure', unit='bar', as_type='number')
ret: 270 bar
